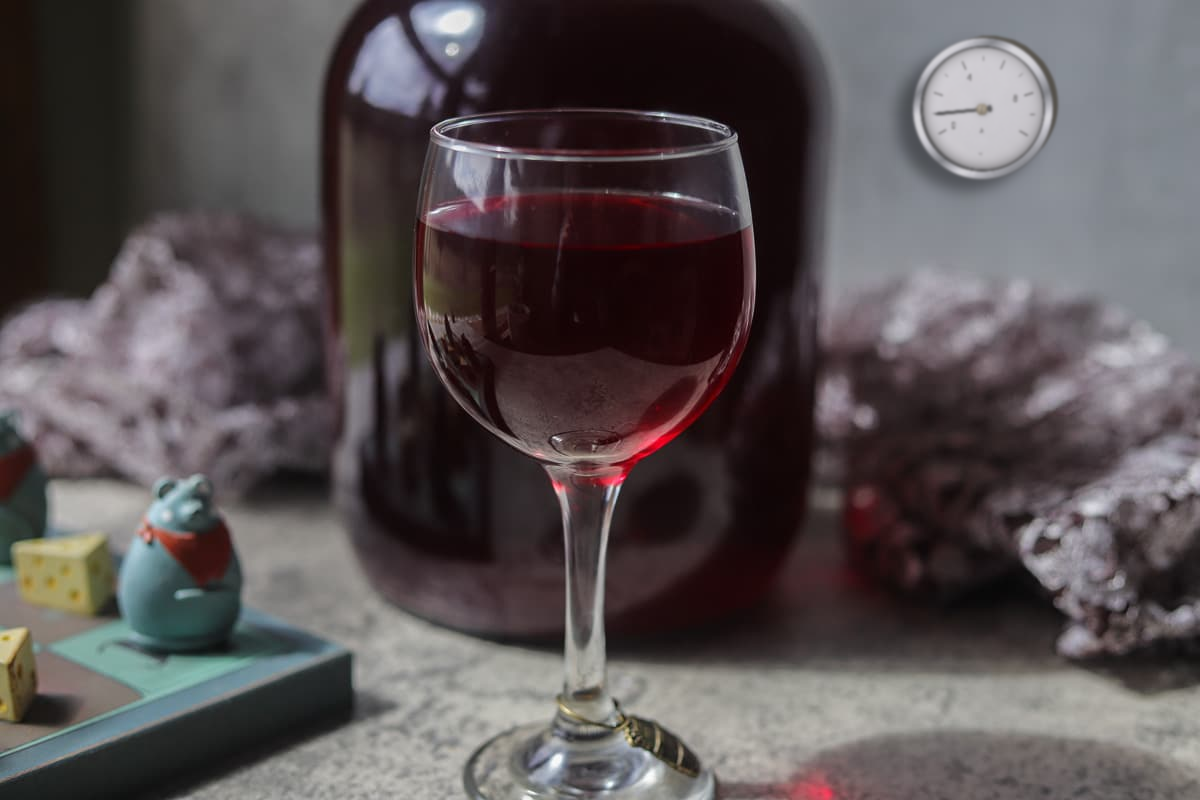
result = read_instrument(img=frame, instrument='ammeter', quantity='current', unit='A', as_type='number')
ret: 1 A
